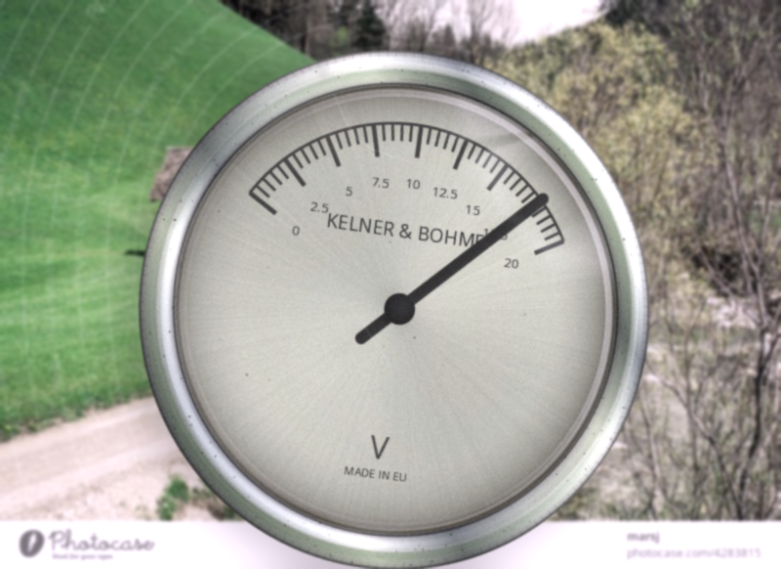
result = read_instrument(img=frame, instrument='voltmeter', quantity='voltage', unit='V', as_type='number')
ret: 17.5 V
